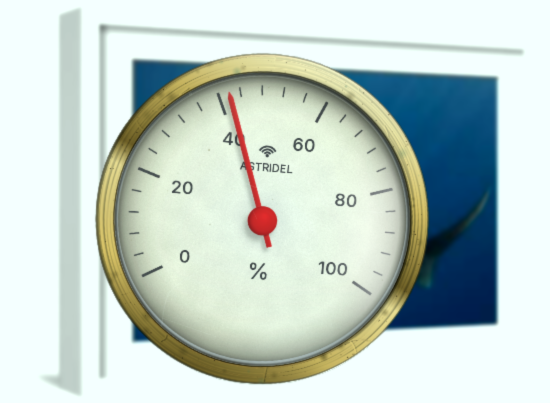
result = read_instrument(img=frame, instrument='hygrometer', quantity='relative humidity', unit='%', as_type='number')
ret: 42 %
